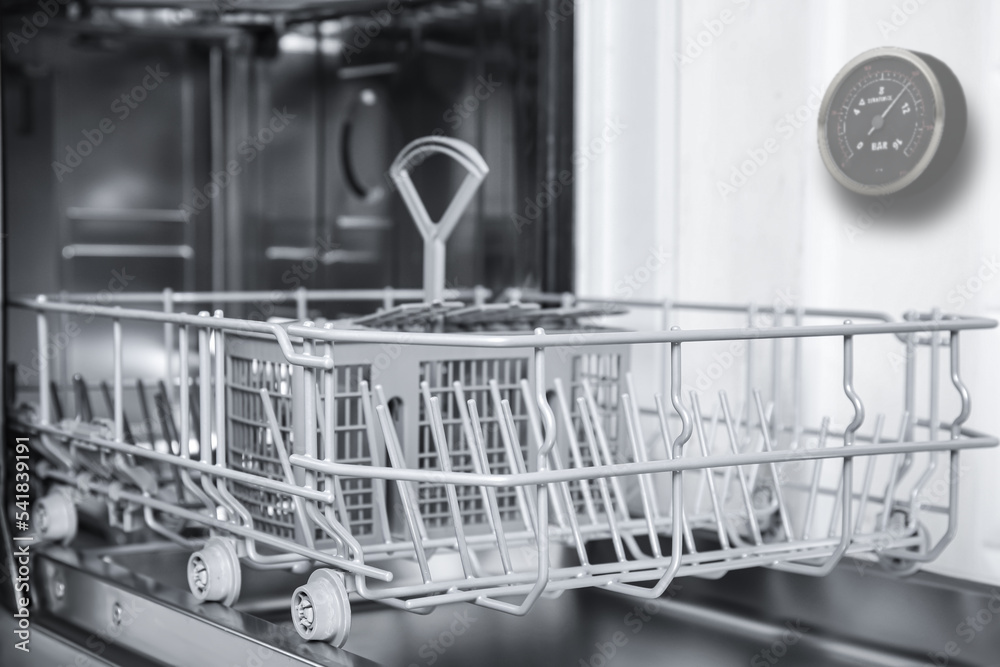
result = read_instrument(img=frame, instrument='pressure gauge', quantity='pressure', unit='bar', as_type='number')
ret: 10.5 bar
